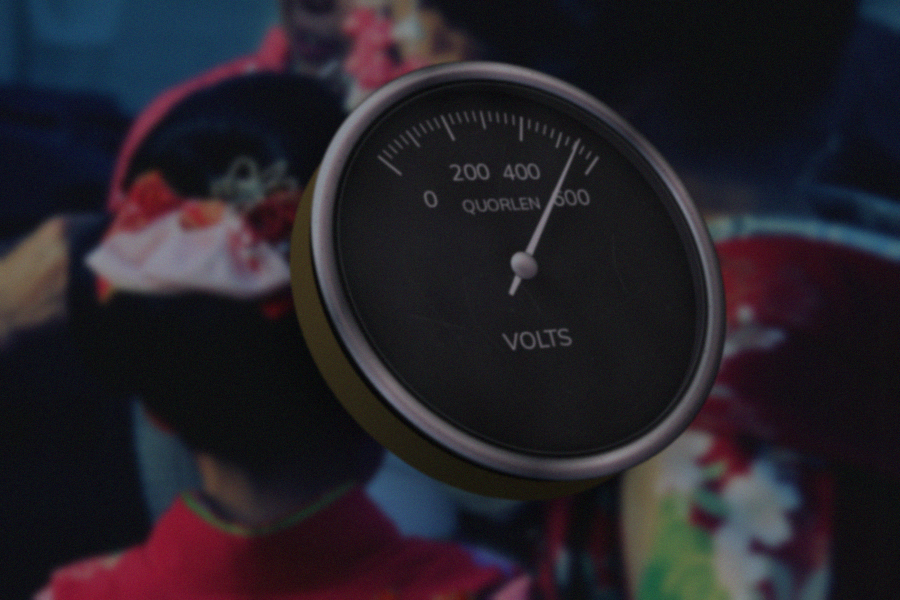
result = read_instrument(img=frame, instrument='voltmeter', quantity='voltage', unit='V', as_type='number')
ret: 540 V
